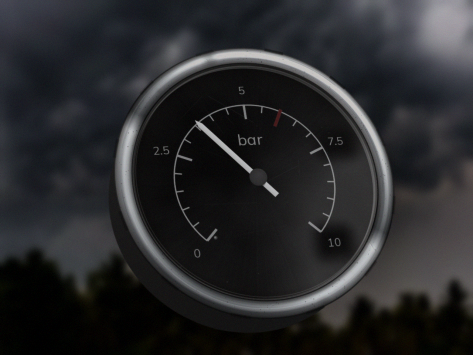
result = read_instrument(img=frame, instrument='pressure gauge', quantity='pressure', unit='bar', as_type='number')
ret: 3.5 bar
